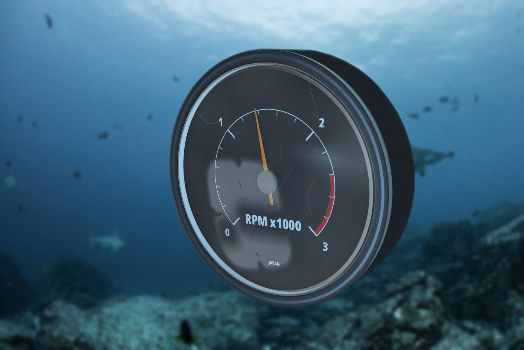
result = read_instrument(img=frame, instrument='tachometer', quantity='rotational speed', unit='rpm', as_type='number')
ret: 1400 rpm
